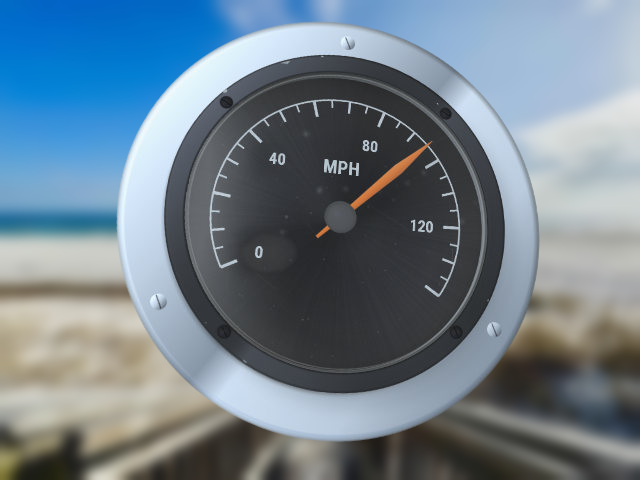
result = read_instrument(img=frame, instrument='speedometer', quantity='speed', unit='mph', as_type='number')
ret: 95 mph
